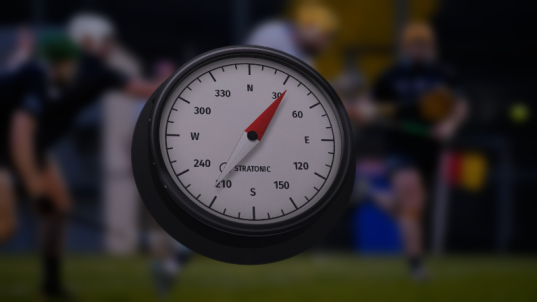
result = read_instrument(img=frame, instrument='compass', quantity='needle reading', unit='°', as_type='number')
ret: 35 °
